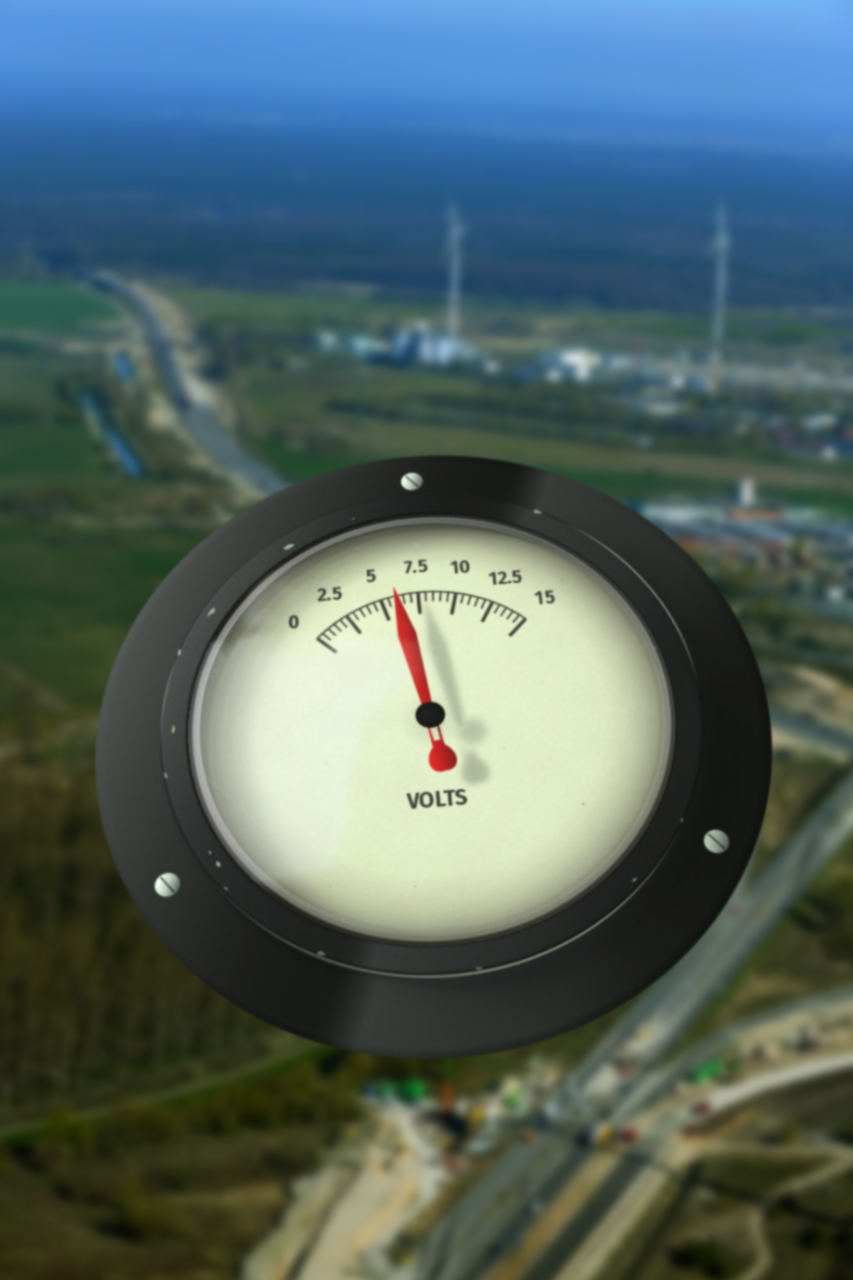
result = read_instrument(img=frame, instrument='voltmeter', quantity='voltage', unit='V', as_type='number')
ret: 6 V
